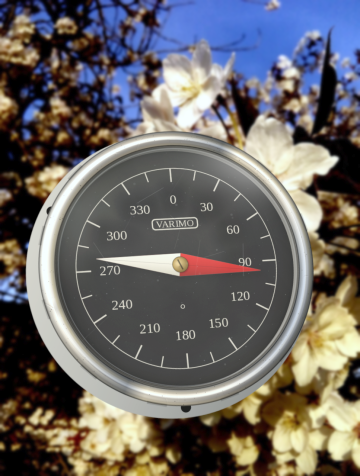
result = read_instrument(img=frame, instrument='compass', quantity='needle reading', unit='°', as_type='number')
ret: 97.5 °
